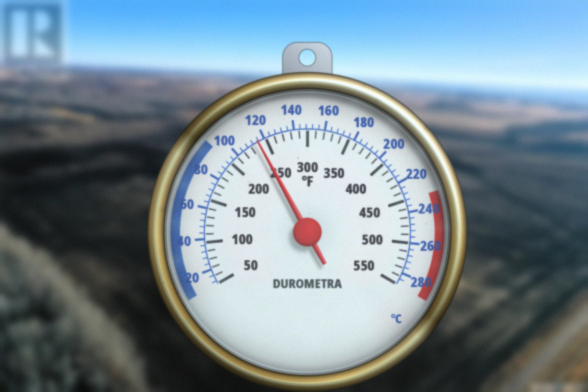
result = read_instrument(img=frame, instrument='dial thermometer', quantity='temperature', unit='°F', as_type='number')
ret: 240 °F
